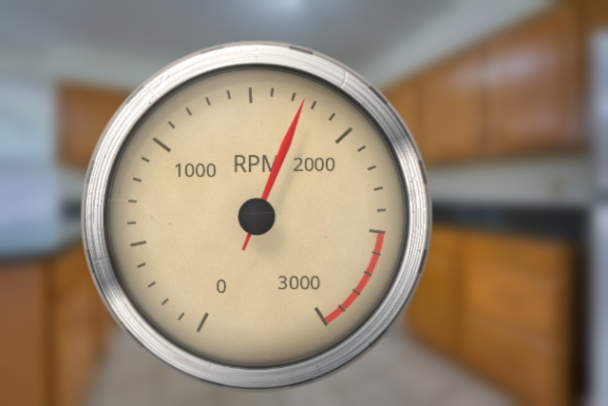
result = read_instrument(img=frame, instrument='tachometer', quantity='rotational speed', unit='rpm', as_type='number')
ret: 1750 rpm
